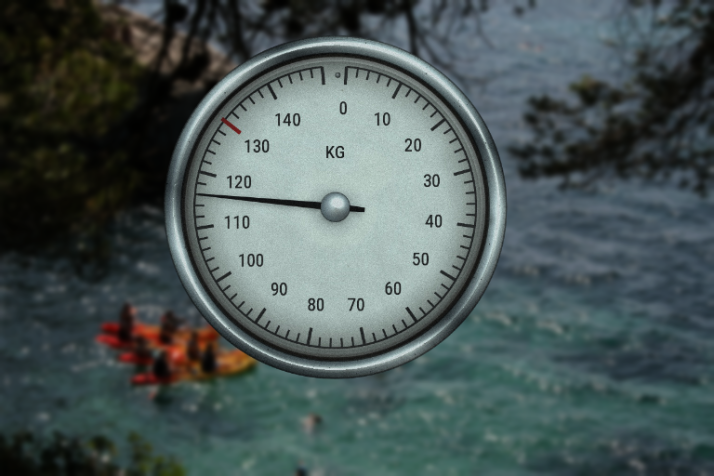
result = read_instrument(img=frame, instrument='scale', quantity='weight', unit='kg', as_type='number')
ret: 116 kg
